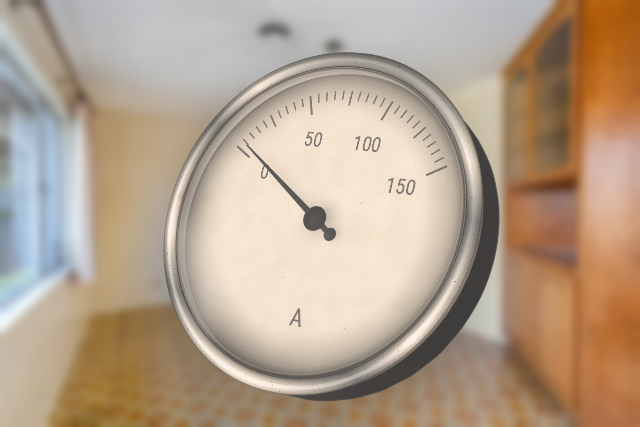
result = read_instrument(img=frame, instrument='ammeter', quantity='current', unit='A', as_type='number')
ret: 5 A
